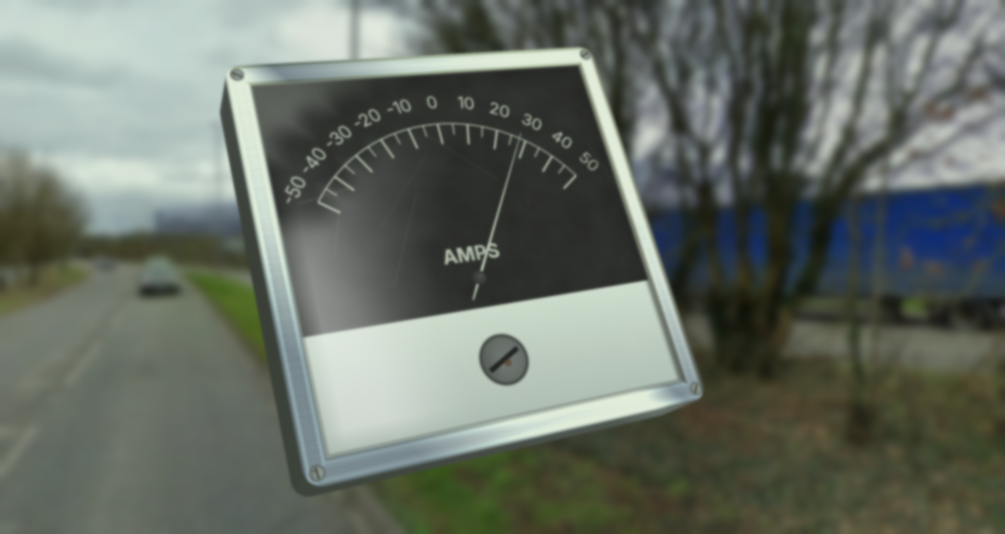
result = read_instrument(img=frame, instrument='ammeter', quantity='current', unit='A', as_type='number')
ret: 27.5 A
